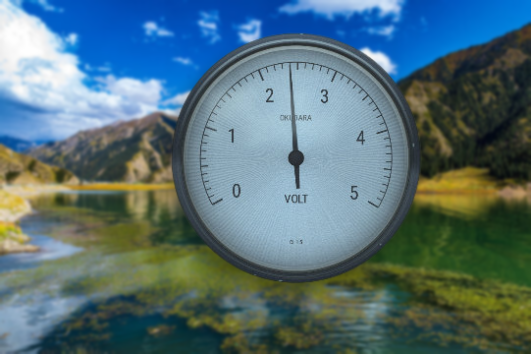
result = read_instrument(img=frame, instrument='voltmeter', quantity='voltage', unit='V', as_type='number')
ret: 2.4 V
